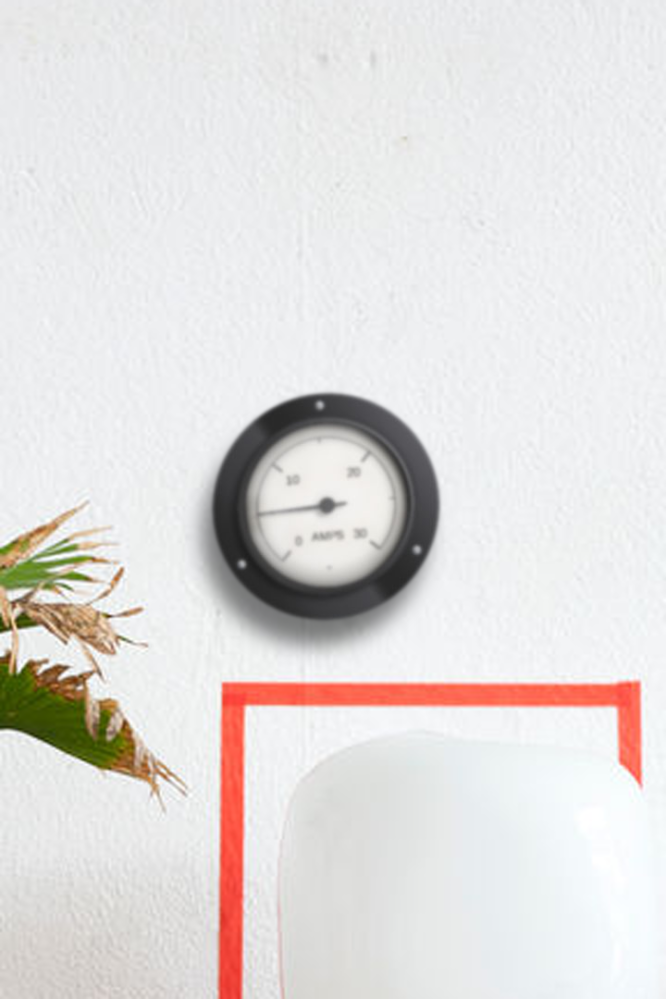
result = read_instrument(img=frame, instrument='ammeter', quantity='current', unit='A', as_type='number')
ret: 5 A
